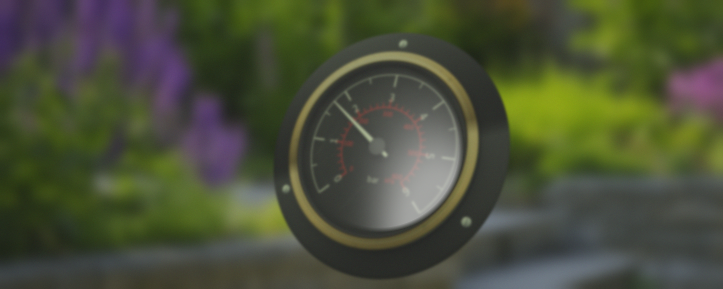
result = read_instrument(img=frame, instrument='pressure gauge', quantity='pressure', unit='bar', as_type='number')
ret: 1.75 bar
